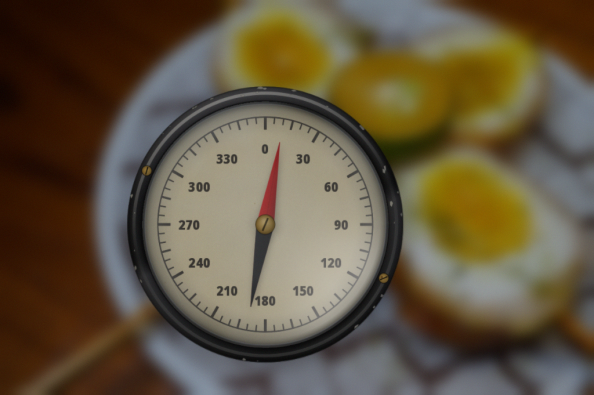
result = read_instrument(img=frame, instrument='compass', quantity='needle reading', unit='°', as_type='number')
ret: 10 °
